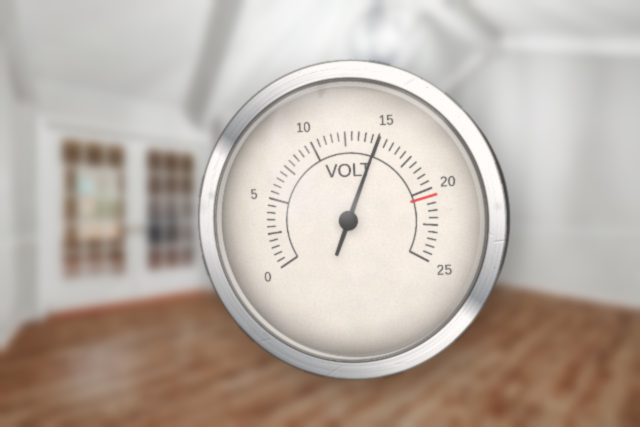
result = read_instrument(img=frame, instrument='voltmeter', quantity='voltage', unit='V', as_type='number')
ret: 15 V
